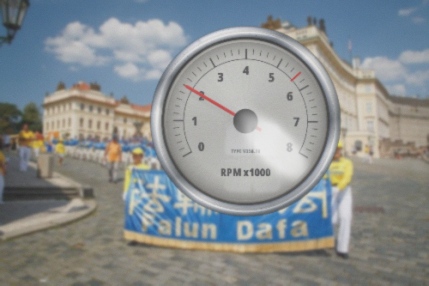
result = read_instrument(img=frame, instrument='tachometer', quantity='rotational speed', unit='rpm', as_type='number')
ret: 2000 rpm
